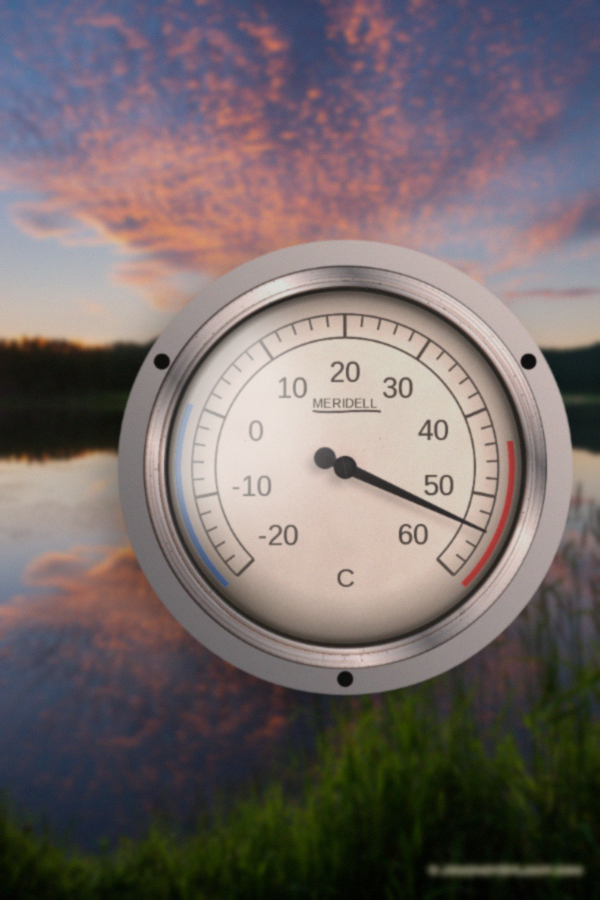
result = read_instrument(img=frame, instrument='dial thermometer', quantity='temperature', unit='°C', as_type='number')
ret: 54 °C
